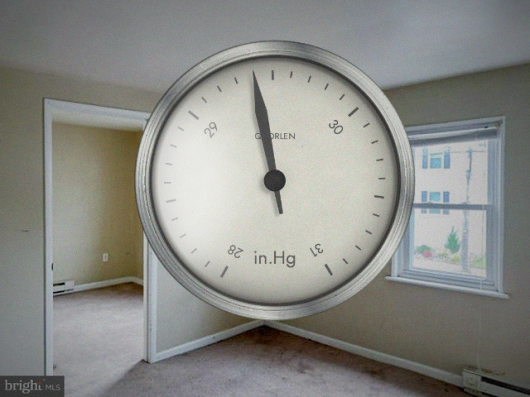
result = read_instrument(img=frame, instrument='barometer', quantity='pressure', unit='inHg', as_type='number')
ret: 29.4 inHg
